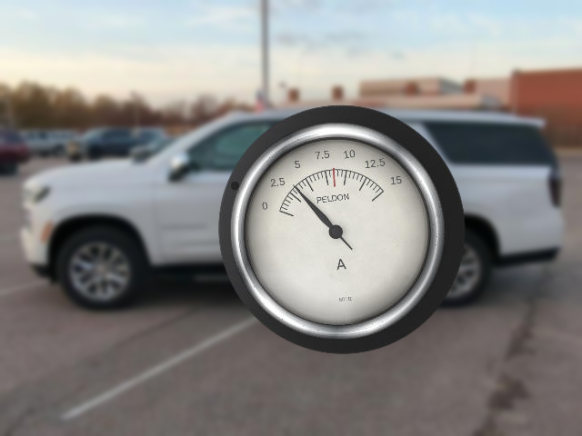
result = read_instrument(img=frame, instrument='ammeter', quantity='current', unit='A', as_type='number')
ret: 3.5 A
